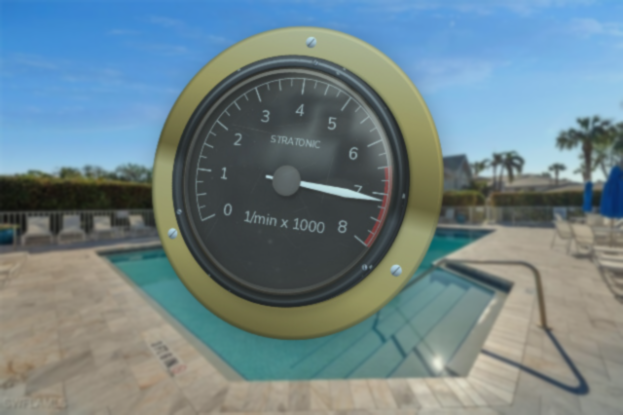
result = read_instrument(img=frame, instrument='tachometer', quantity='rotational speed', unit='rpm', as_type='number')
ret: 7125 rpm
